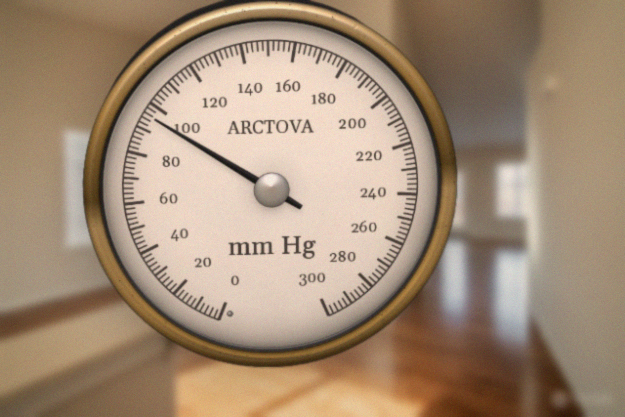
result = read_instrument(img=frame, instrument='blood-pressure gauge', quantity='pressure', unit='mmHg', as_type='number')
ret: 96 mmHg
